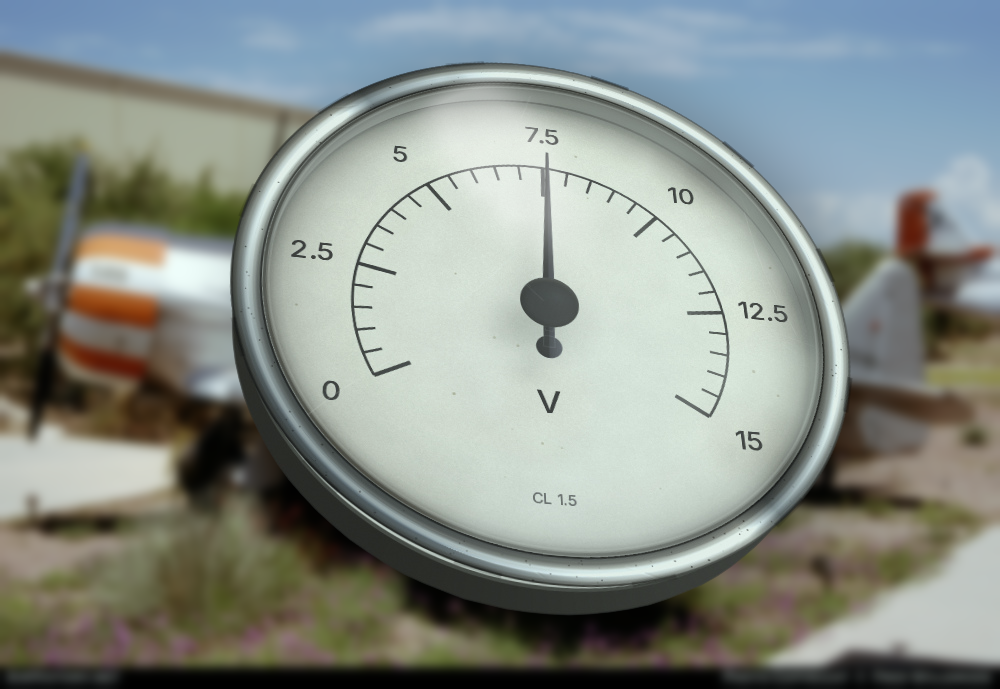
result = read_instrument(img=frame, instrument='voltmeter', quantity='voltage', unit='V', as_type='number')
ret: 7.5 V
